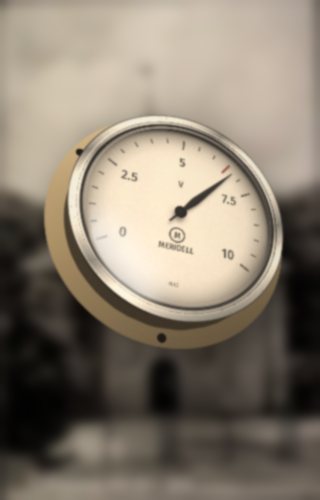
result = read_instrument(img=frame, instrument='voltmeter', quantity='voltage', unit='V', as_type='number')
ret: 6.75 V
